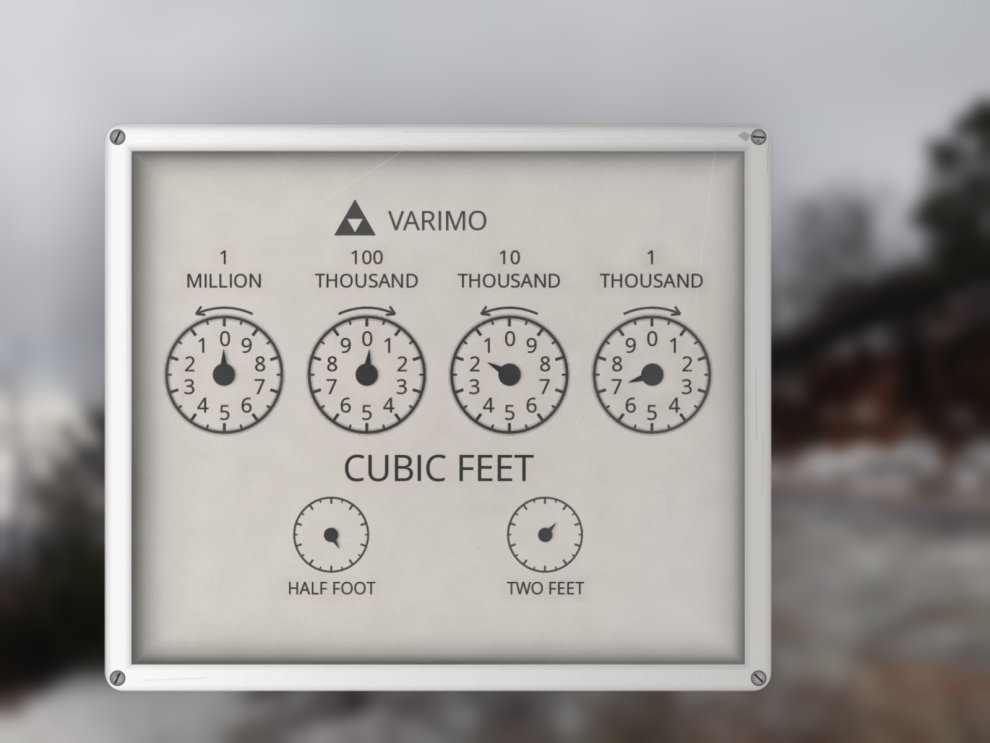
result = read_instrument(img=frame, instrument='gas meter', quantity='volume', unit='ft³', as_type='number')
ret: 1700 ft³
